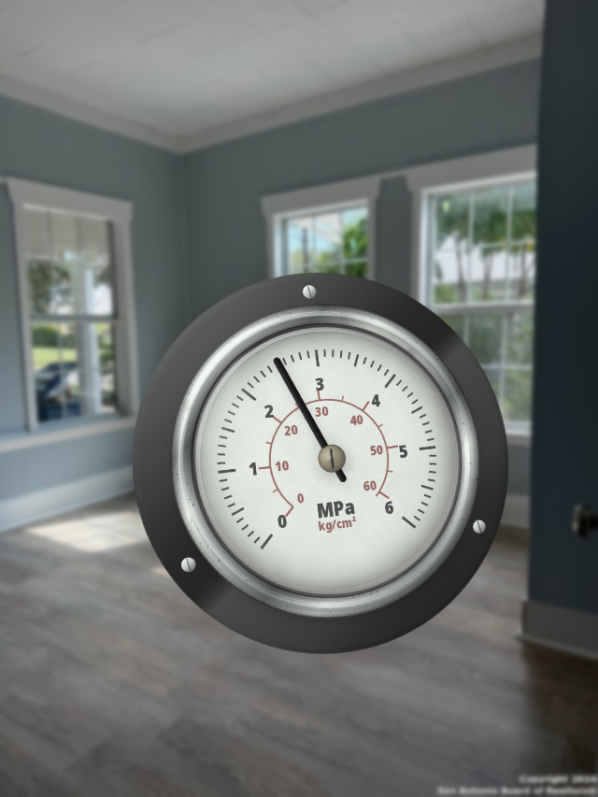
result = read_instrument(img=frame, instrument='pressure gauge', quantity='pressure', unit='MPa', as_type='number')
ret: 2.5 MPa
